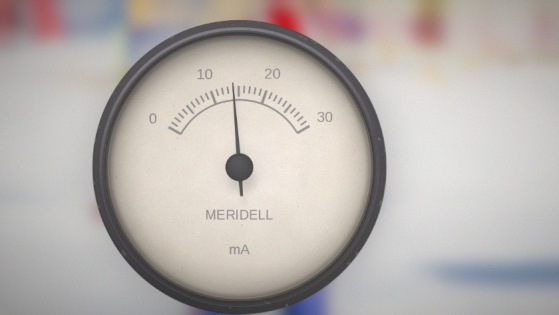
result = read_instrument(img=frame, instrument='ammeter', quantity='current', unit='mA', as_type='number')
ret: 14 mA
